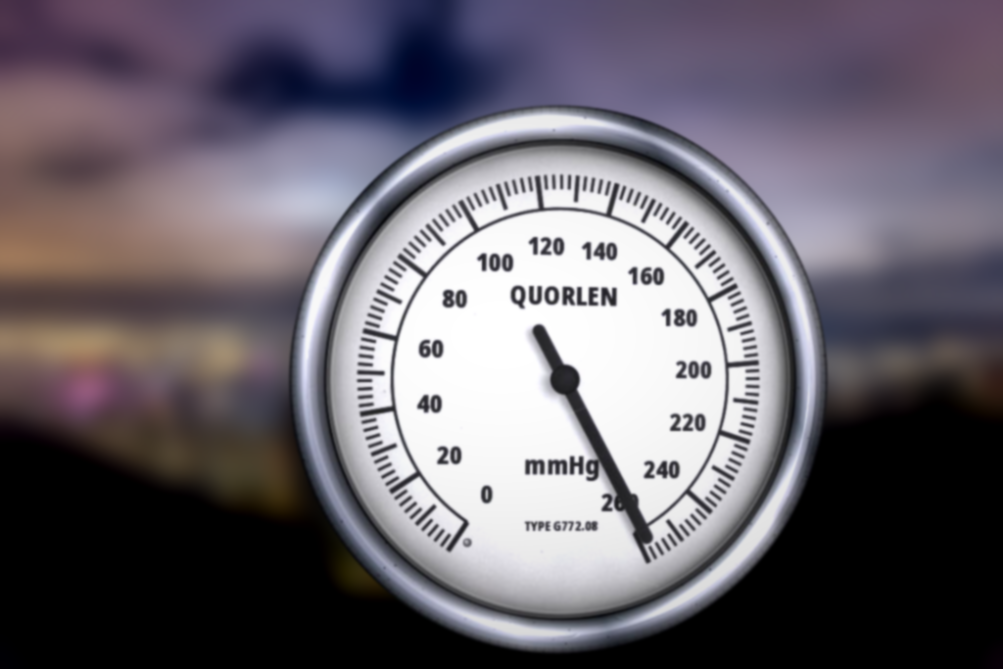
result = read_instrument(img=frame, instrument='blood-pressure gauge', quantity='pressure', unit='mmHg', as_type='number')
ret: 258 mmHg
